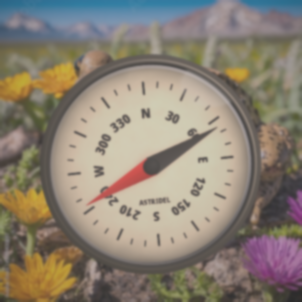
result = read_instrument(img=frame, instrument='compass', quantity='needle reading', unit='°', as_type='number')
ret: 245 °
